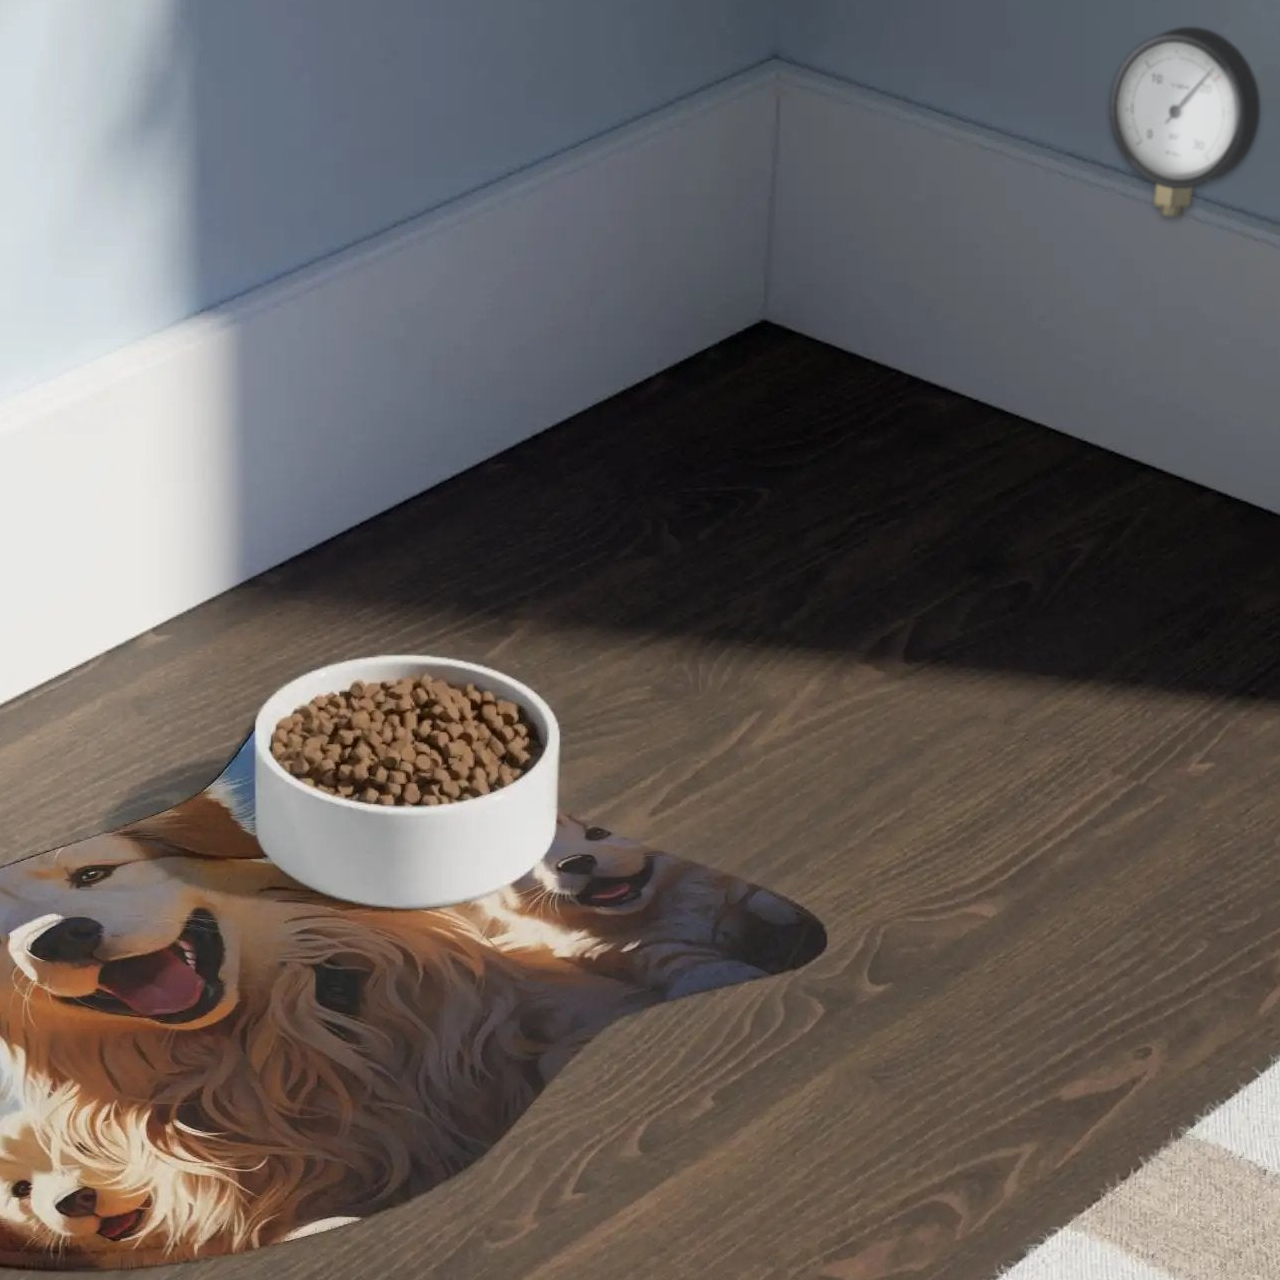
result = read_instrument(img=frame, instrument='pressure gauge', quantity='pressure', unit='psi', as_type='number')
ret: 19 psi
